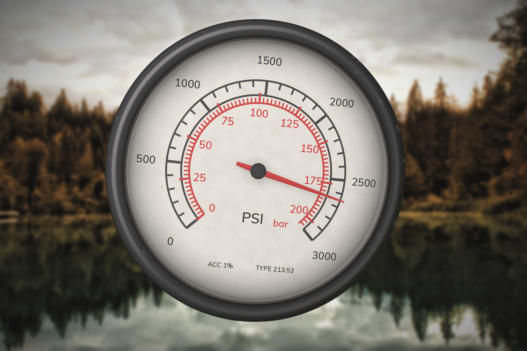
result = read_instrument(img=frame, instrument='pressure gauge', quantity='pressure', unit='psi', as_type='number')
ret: 2650 psi
